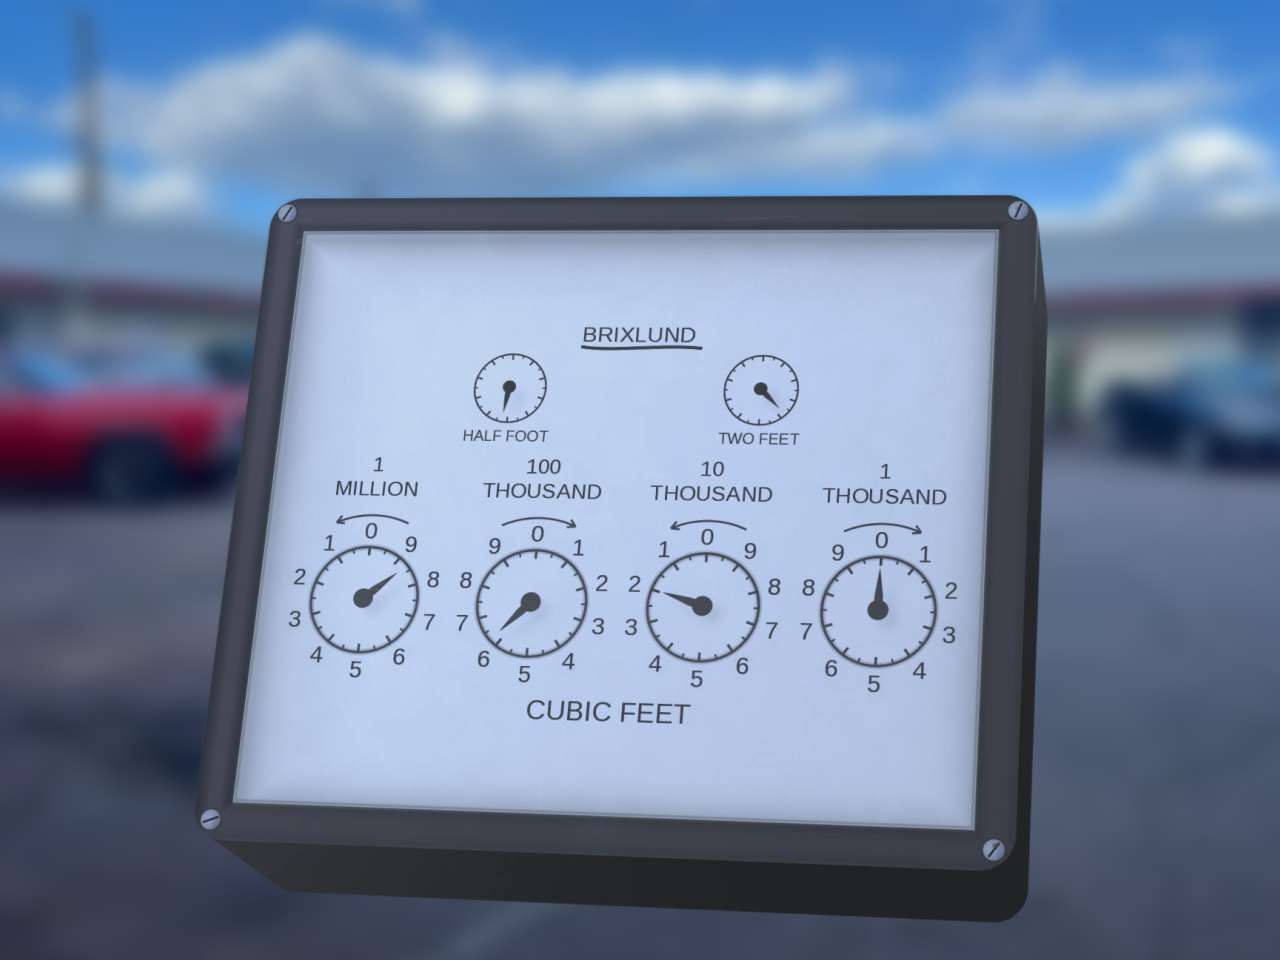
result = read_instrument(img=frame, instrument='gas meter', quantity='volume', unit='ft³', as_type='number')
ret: 862000 ft³
